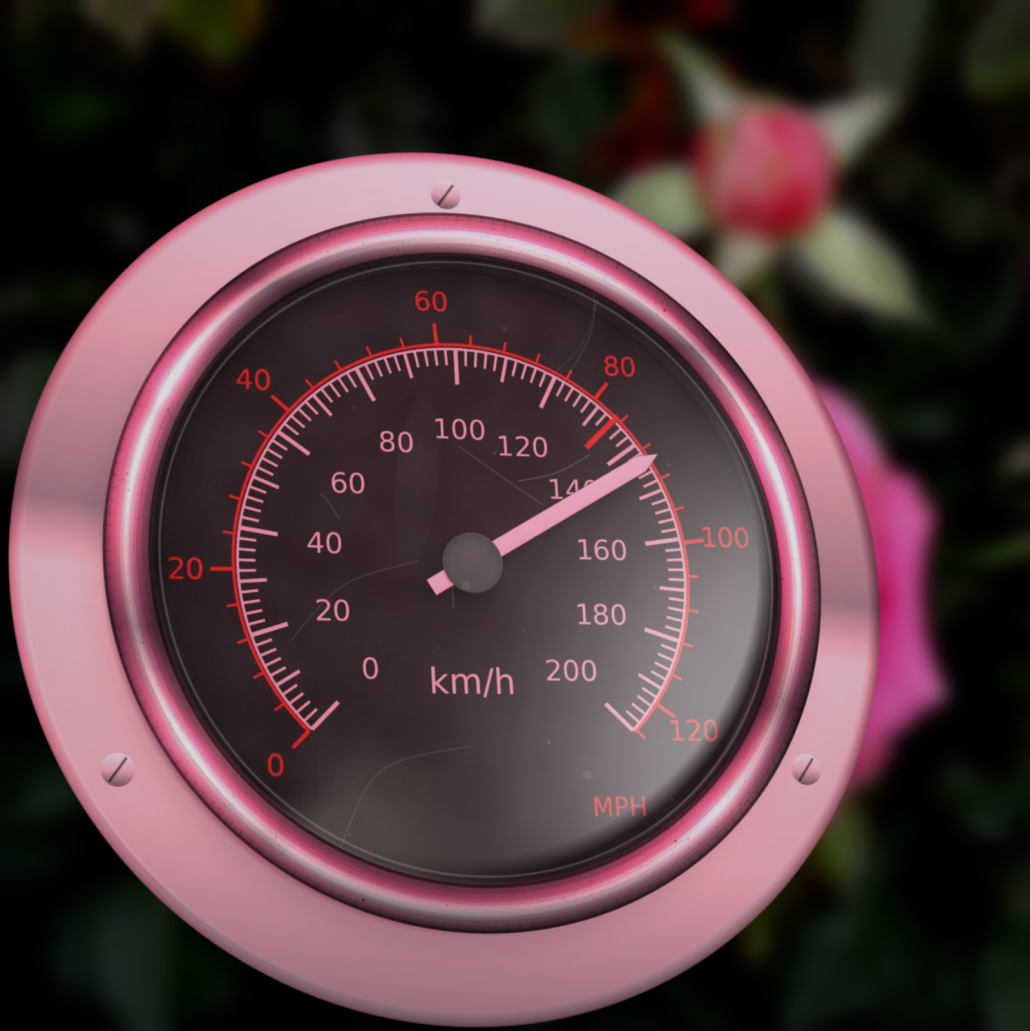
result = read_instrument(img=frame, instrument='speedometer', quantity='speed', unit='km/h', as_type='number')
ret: 144 km/h
